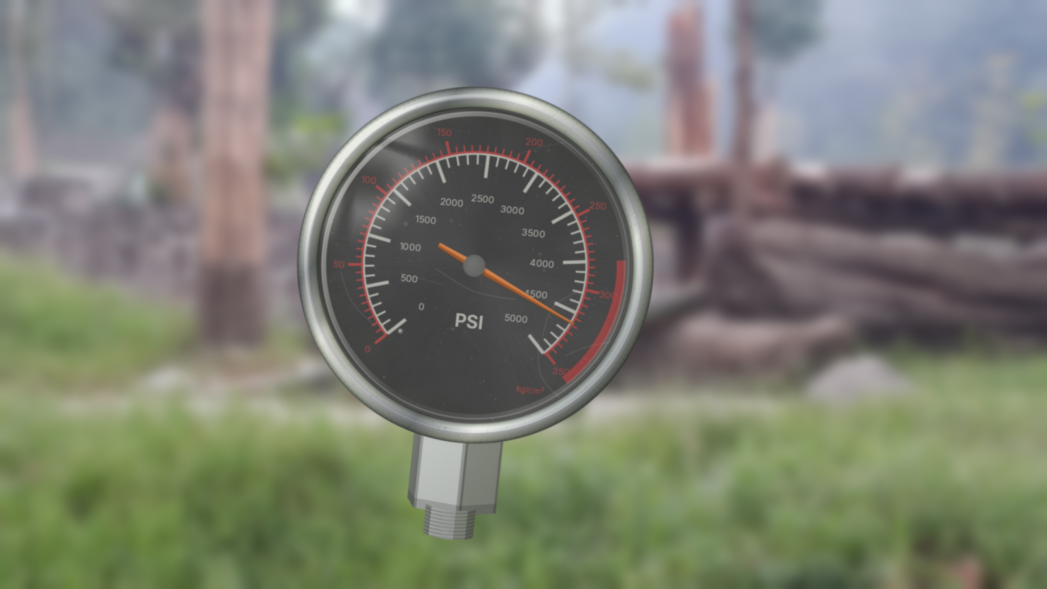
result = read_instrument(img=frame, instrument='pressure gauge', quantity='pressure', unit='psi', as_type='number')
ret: 4600 psi
